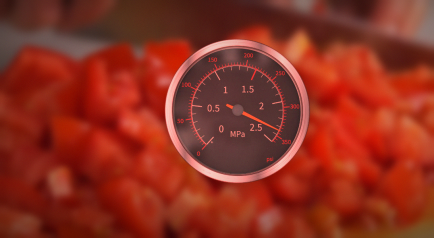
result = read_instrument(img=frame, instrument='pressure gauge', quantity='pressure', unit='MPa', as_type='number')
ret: 2.35 MPa
